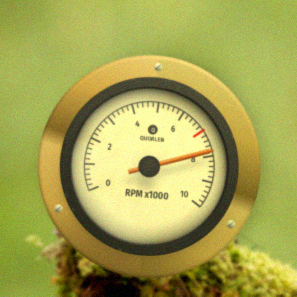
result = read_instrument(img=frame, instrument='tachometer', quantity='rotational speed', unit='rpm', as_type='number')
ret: 7800 rpm
